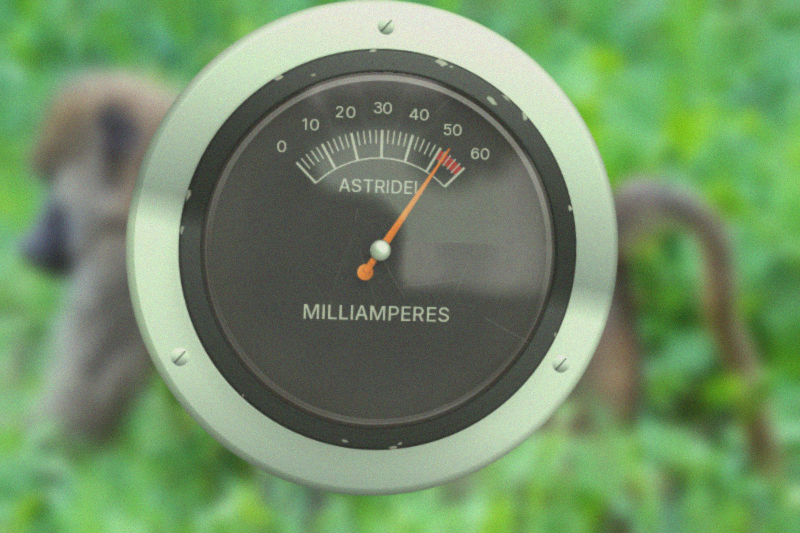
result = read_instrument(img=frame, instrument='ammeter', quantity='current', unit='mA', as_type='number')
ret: 52 mA
